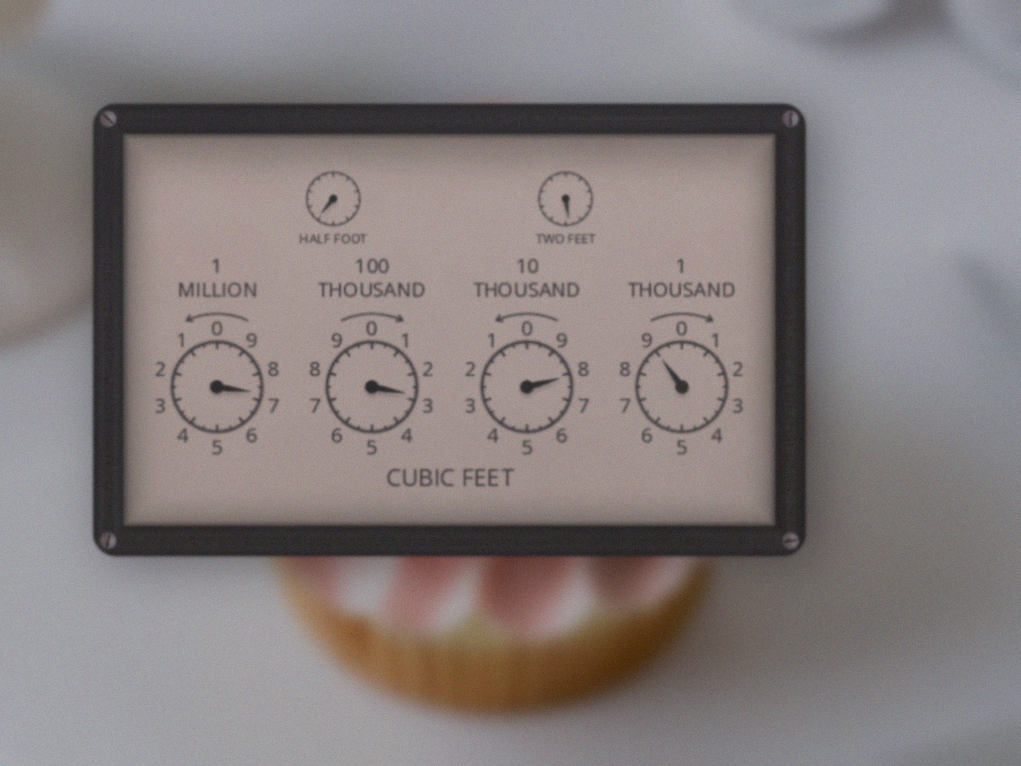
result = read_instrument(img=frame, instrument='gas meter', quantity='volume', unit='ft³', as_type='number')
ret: 727900 ft³
